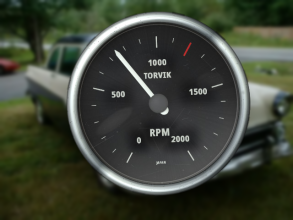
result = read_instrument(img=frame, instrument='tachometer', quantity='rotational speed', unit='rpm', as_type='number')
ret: 750 rpm
